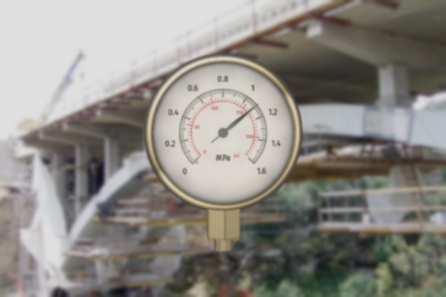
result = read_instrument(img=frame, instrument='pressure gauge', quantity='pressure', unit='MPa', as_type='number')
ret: 1.1 MPa
